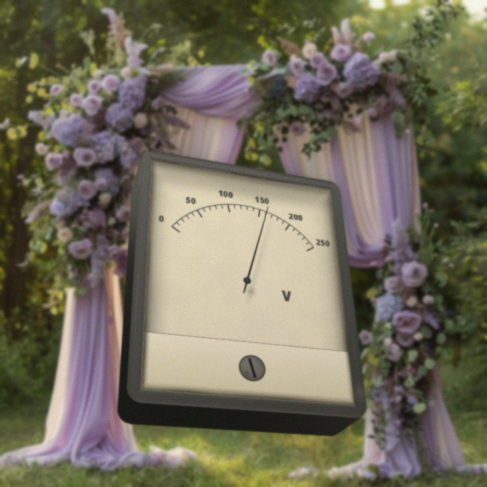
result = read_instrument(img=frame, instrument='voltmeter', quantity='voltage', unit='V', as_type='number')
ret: 160 V
